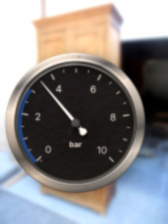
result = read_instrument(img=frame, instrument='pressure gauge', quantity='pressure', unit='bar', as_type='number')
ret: 3.5 bar
